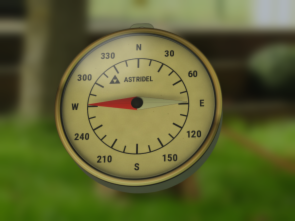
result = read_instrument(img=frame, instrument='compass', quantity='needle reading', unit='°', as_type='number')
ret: 270 °
